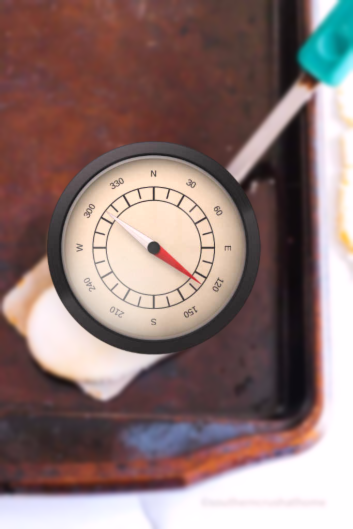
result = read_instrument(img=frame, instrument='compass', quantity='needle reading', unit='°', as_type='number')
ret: 127.5 °
